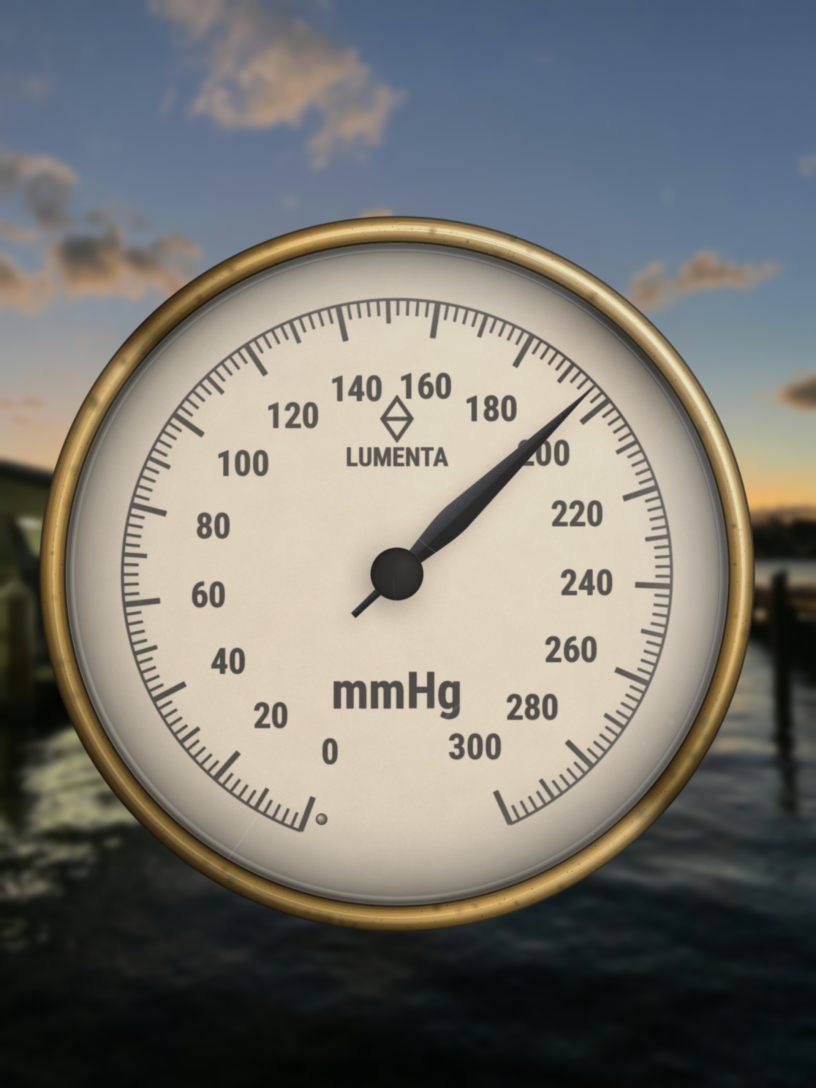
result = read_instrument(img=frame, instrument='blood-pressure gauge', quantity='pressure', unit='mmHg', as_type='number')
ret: 196 mmHg
